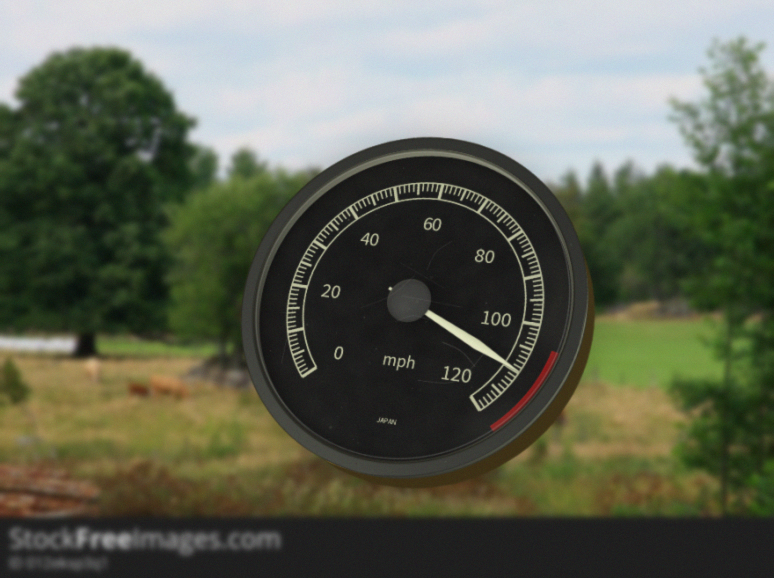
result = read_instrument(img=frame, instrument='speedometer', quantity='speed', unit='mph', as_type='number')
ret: 110 mph
